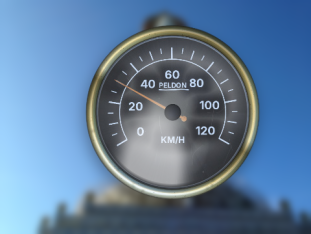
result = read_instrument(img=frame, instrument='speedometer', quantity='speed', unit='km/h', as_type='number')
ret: 30 km/h
